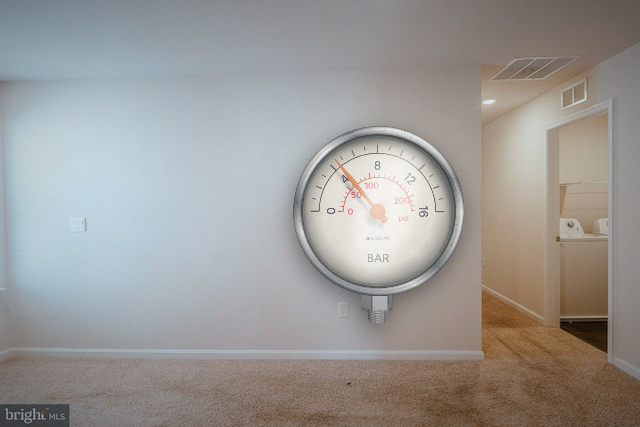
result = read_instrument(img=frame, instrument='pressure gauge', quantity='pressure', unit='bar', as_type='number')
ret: 4.5 bar
